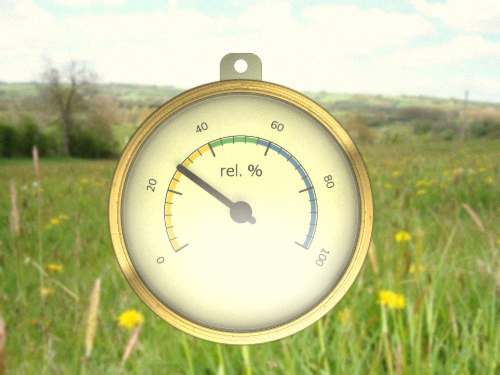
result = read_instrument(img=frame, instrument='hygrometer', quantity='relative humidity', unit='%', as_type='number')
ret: 28 %
